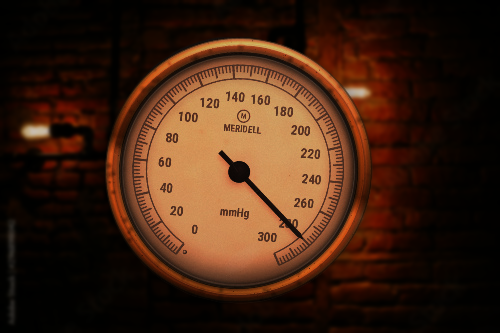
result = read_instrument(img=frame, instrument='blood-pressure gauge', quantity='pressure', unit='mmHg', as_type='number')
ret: 280 mmHg
